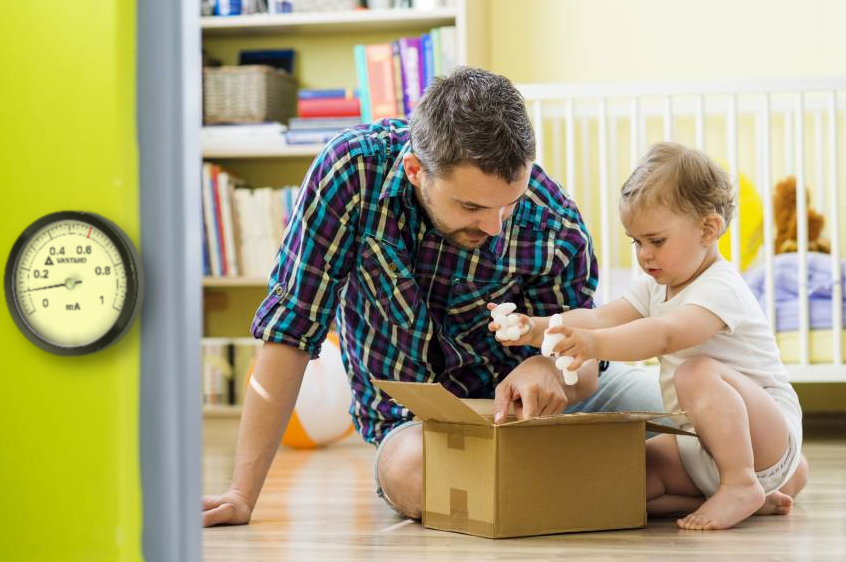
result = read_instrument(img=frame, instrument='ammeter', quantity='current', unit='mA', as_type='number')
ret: 0.1 mA
